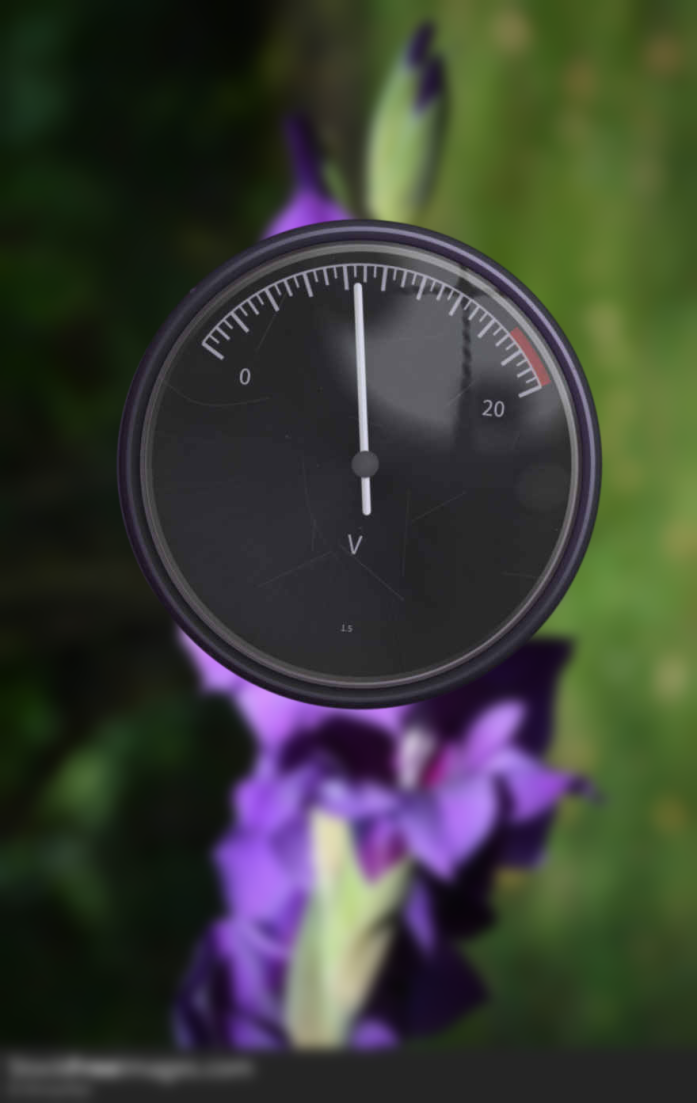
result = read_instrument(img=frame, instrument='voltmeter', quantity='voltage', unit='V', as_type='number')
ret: 8.5 V
